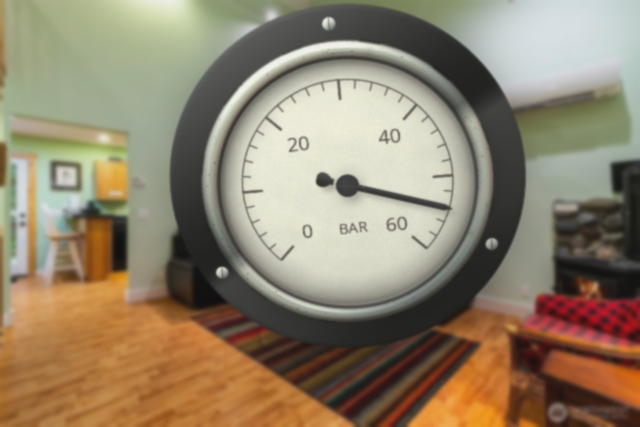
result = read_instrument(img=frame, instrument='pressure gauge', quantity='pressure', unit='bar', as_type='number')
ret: 54 bar
